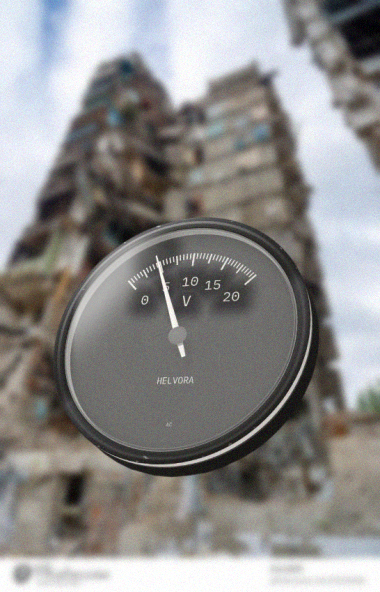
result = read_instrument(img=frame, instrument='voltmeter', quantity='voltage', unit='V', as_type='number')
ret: 5 V
